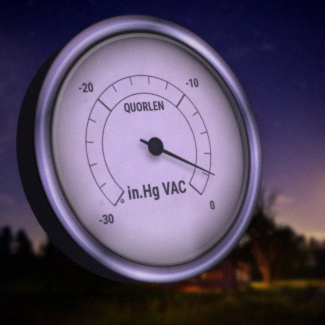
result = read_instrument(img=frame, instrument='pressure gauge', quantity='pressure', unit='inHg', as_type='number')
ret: -2 inHg
